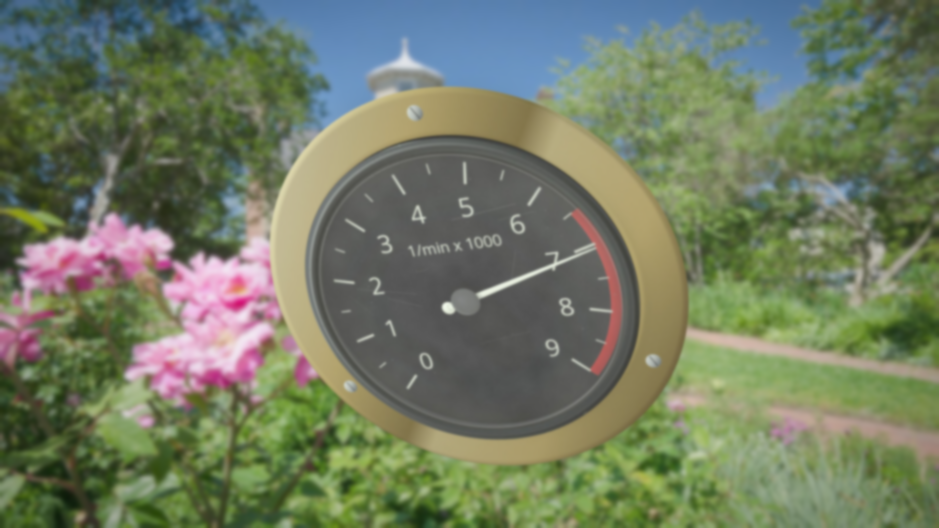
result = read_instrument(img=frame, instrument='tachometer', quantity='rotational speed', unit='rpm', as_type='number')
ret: 7000 rpm
